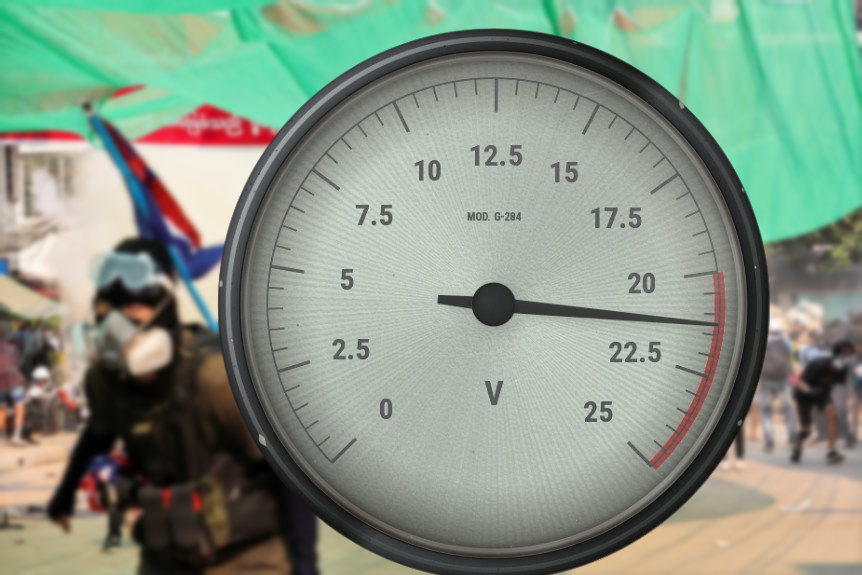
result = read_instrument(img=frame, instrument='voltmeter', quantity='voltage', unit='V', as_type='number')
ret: 21.25 V
